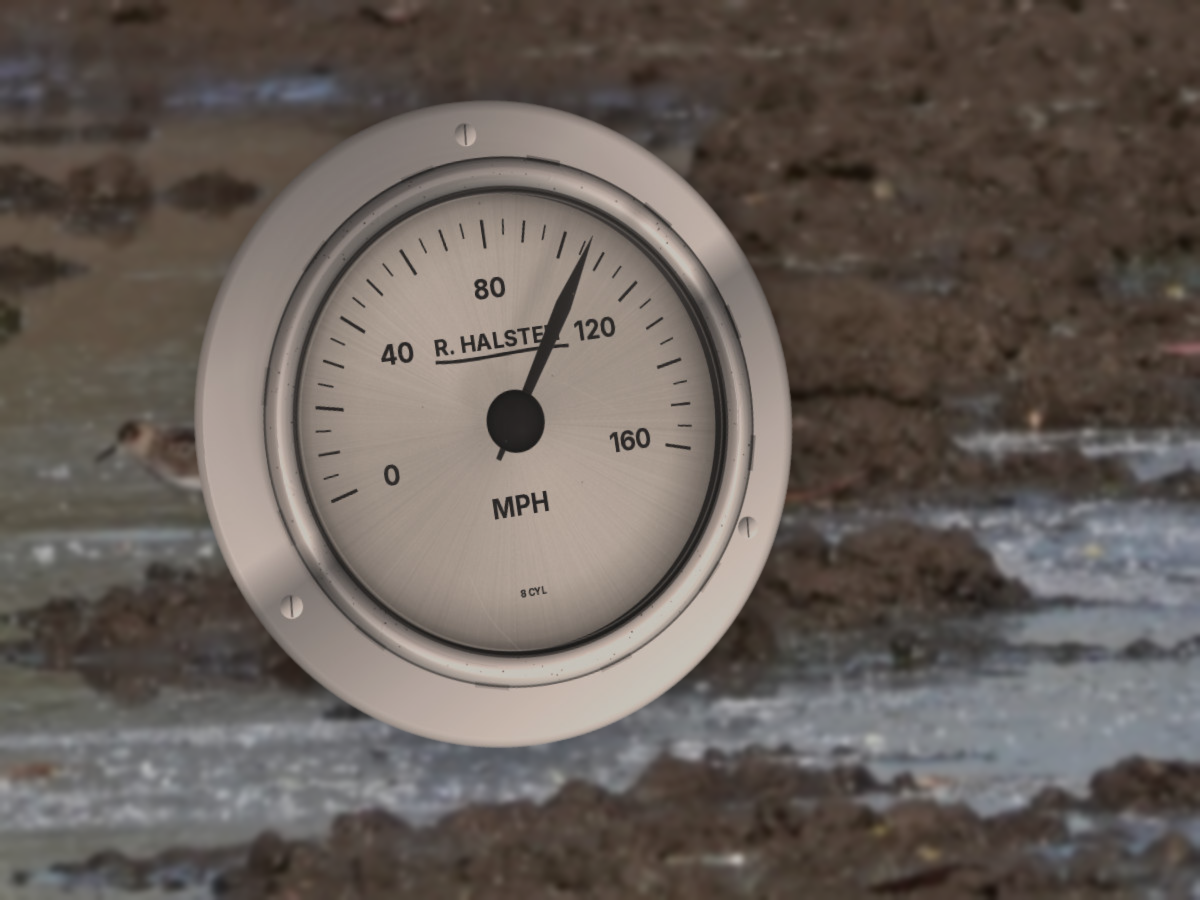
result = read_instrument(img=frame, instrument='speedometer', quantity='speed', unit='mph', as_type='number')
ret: 105 mph
